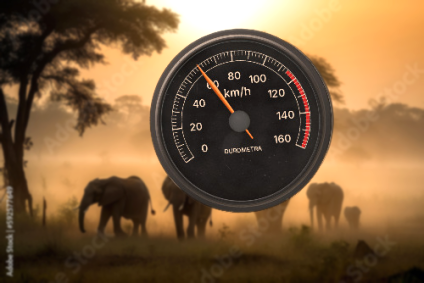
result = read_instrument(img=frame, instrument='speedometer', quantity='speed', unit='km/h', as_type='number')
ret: 60 km/h
